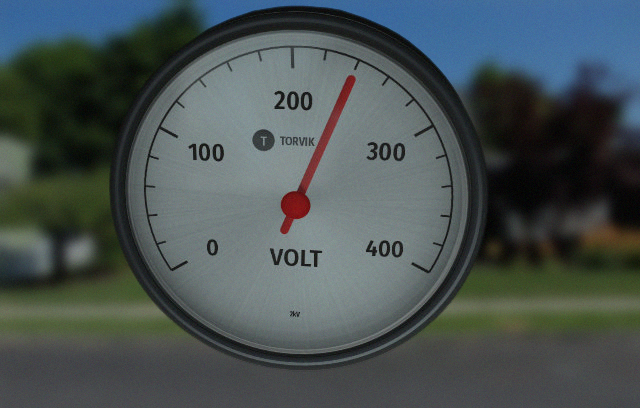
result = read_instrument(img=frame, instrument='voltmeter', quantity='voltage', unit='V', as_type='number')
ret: 240 V
